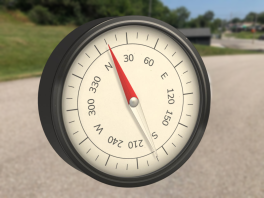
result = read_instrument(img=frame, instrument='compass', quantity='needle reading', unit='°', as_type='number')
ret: 10 °
